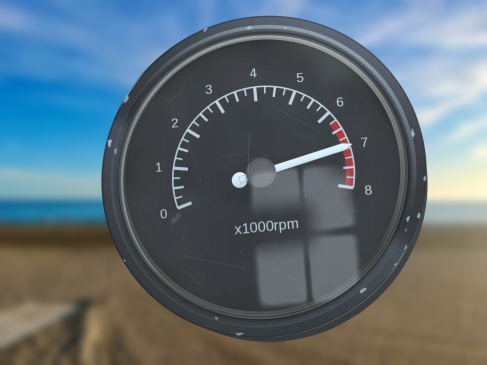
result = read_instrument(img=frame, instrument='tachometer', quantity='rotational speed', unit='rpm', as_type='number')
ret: 7000 rpm
